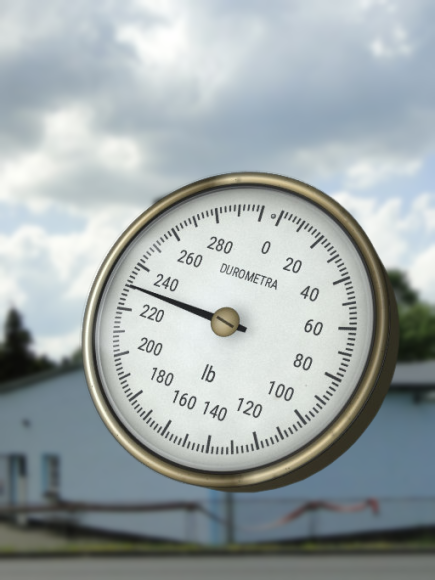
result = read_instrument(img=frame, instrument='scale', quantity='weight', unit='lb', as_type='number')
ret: 230 lb
